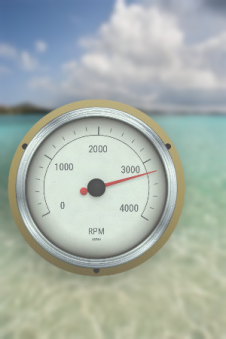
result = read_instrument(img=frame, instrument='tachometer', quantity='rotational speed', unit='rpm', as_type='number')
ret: 3200 rpm
